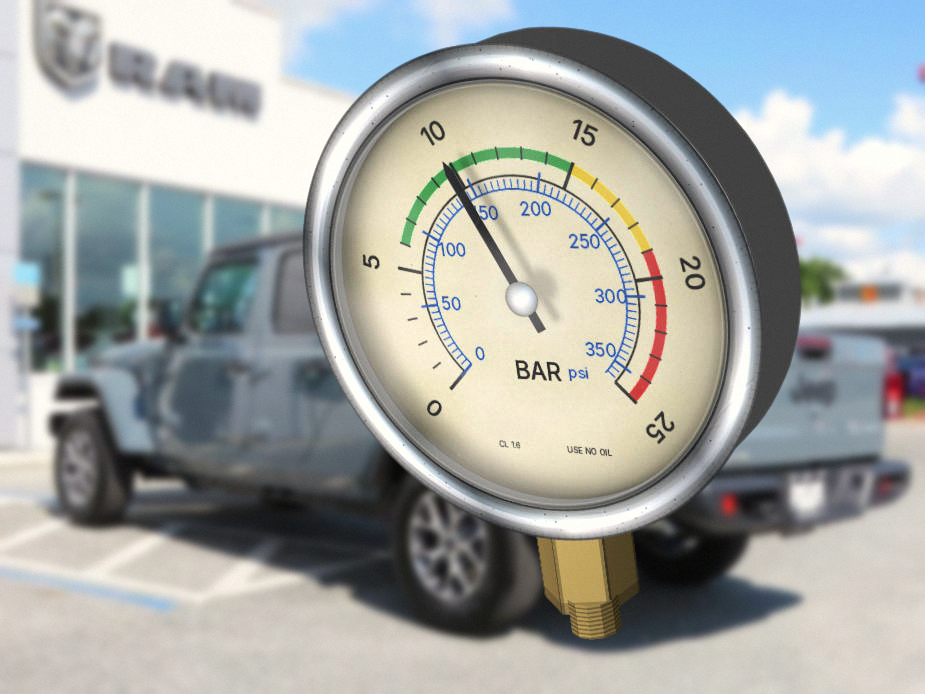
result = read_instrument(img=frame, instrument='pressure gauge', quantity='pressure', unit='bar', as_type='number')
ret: 10 bar
